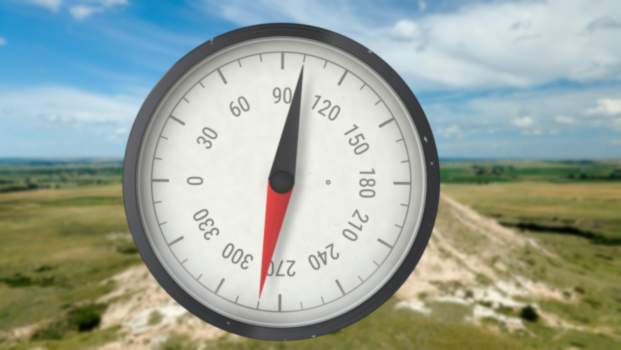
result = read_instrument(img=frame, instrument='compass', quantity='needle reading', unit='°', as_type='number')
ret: 280 °
